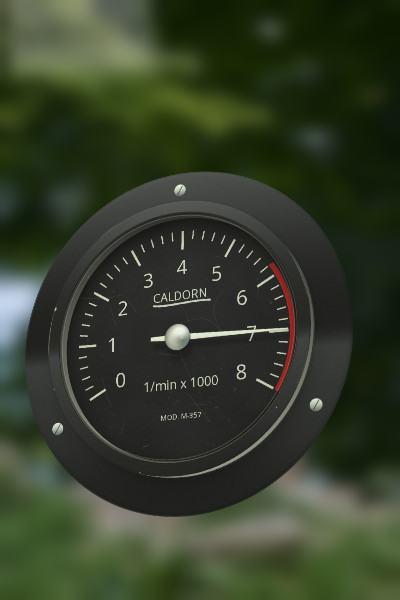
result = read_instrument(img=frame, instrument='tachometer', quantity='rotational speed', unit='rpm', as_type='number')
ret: 7000 rpm
